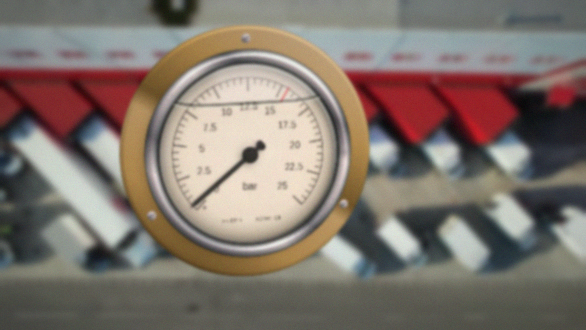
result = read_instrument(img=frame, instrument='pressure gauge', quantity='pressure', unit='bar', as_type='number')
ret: 0.5 bar
